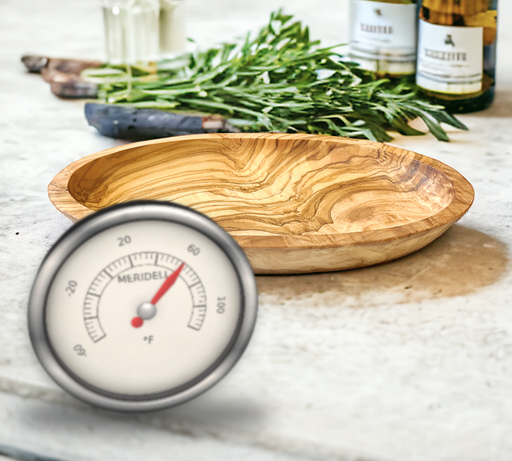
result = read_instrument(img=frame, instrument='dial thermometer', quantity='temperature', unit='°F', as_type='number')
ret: 60 °F
